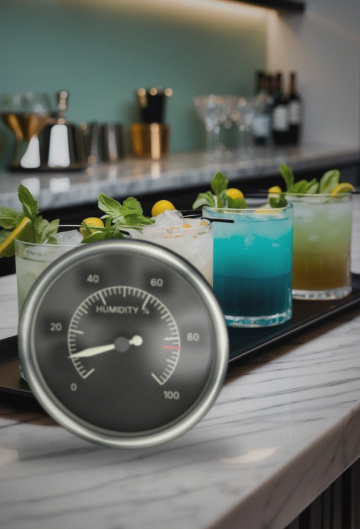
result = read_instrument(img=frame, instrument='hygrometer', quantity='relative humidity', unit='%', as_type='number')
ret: 10 %
